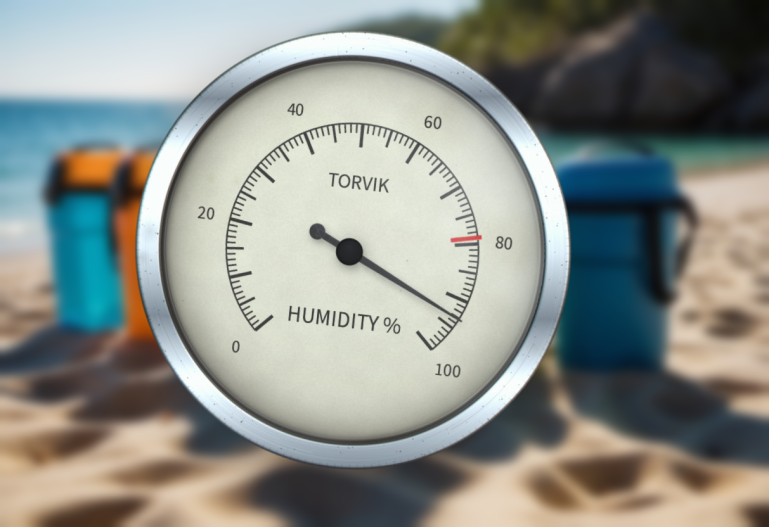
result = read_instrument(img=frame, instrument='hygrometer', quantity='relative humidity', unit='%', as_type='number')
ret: 93 %
